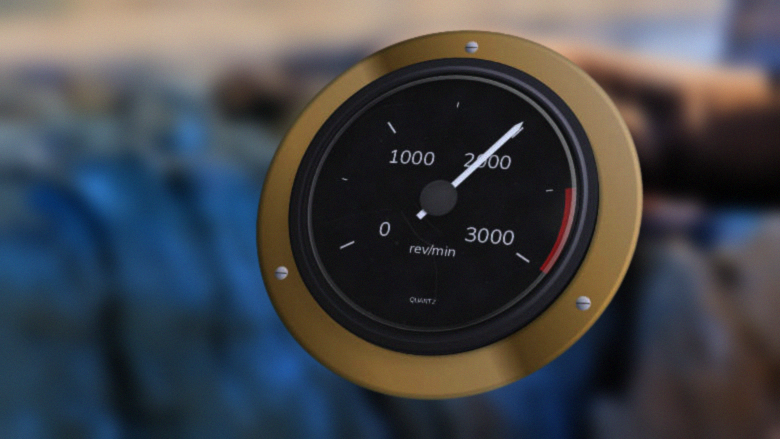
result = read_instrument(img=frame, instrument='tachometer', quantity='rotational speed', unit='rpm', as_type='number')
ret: 2000 rpm
